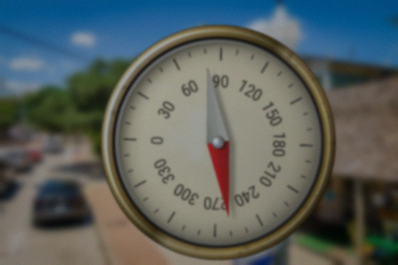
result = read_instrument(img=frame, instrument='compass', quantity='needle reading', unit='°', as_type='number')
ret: 260 °
